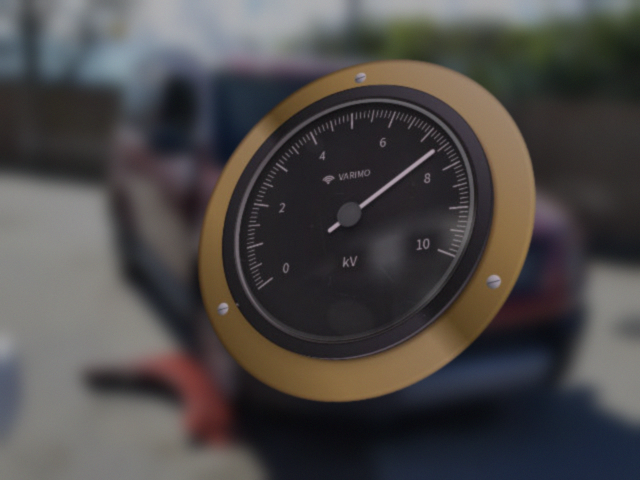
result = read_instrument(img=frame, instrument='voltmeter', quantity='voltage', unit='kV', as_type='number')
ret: 7.5 kV
